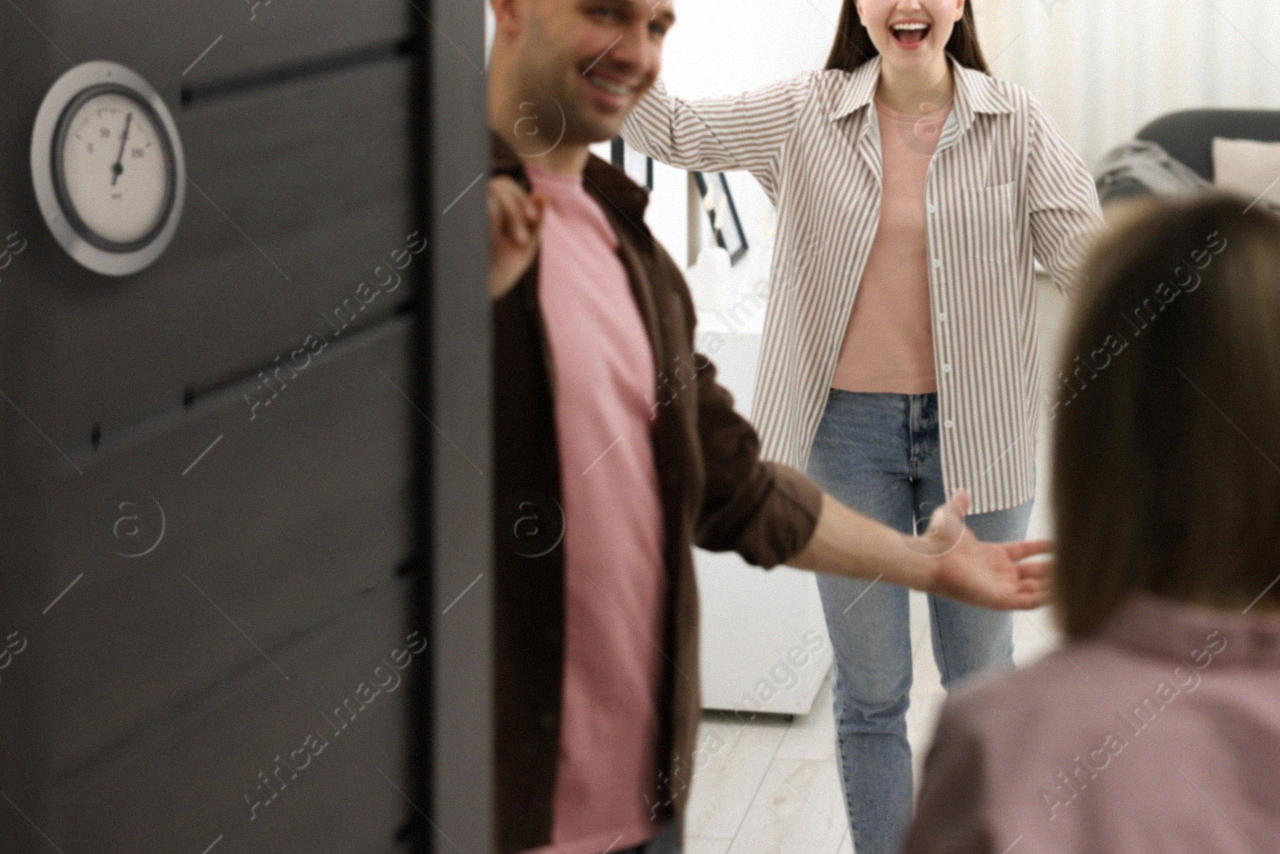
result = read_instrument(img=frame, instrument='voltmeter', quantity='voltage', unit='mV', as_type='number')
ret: 100 mV
